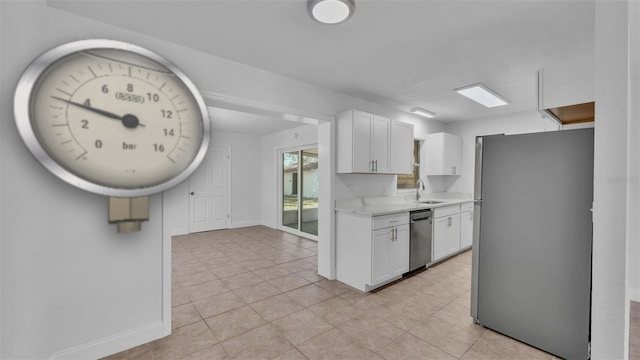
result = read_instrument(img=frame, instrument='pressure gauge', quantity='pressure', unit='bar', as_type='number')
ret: 3.5 bar
